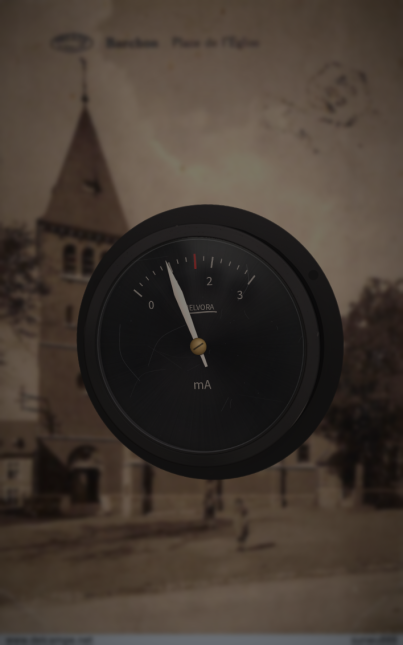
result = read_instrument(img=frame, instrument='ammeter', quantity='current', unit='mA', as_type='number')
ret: 1 mA
